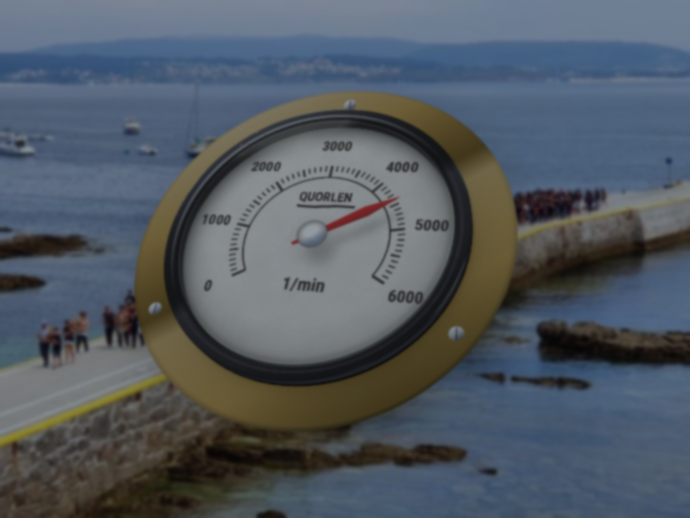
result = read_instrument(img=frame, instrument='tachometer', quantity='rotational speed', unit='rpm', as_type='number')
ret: 4500 rpm
